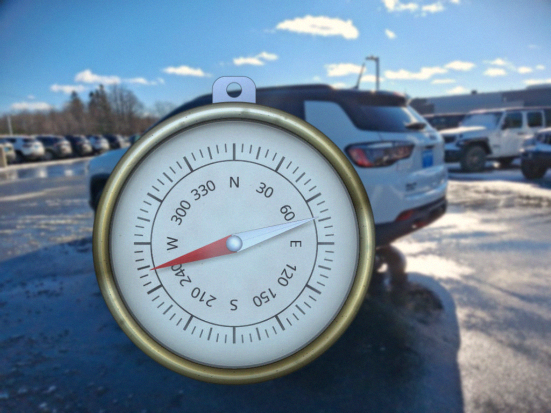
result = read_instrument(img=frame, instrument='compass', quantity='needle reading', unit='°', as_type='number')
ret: 252.5 °
